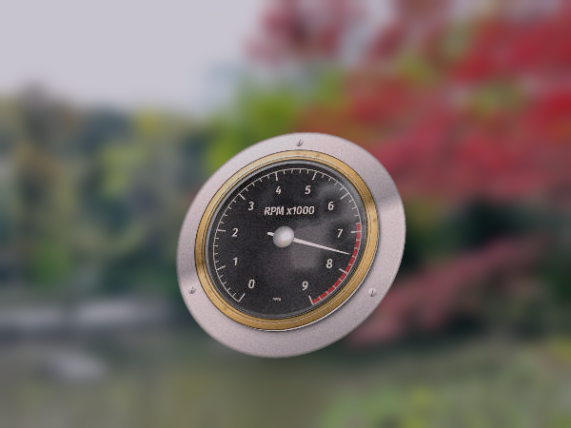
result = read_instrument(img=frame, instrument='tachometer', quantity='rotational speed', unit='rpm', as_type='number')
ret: 7600 rpm
